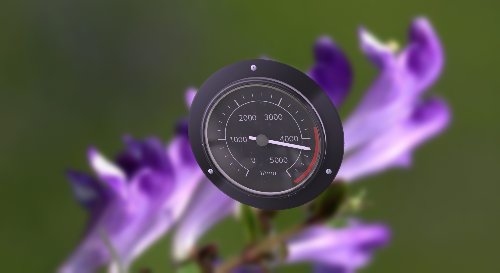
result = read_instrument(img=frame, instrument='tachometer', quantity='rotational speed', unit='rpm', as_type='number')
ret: 4200 rpm
